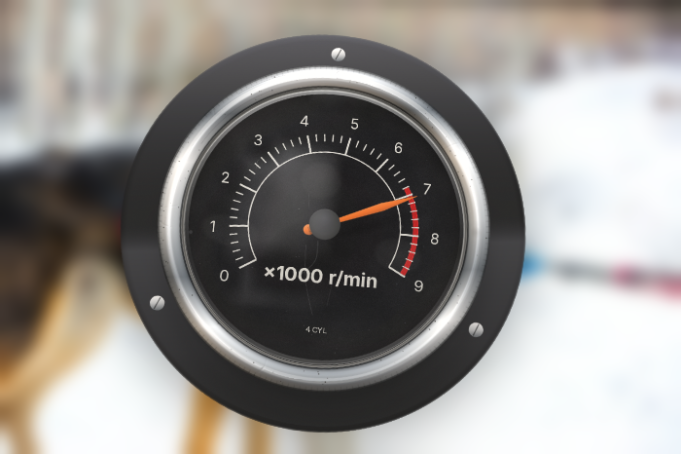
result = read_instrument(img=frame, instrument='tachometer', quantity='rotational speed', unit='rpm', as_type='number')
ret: 7100 rpm
